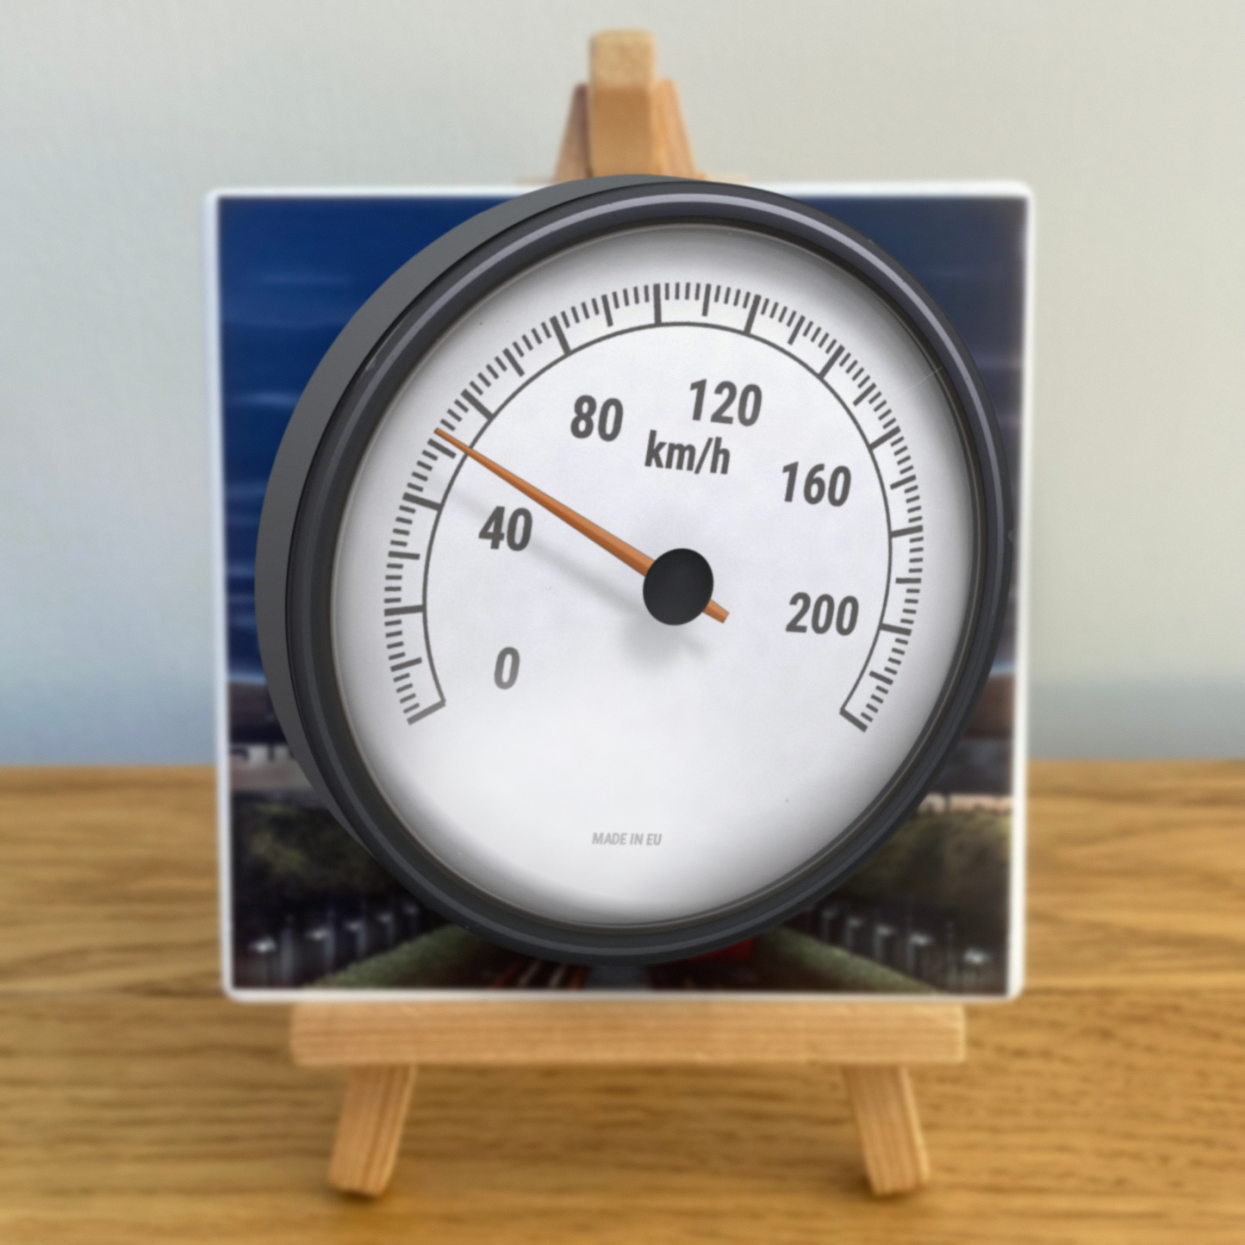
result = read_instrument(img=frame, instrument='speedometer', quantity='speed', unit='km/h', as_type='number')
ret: 52 km/h
